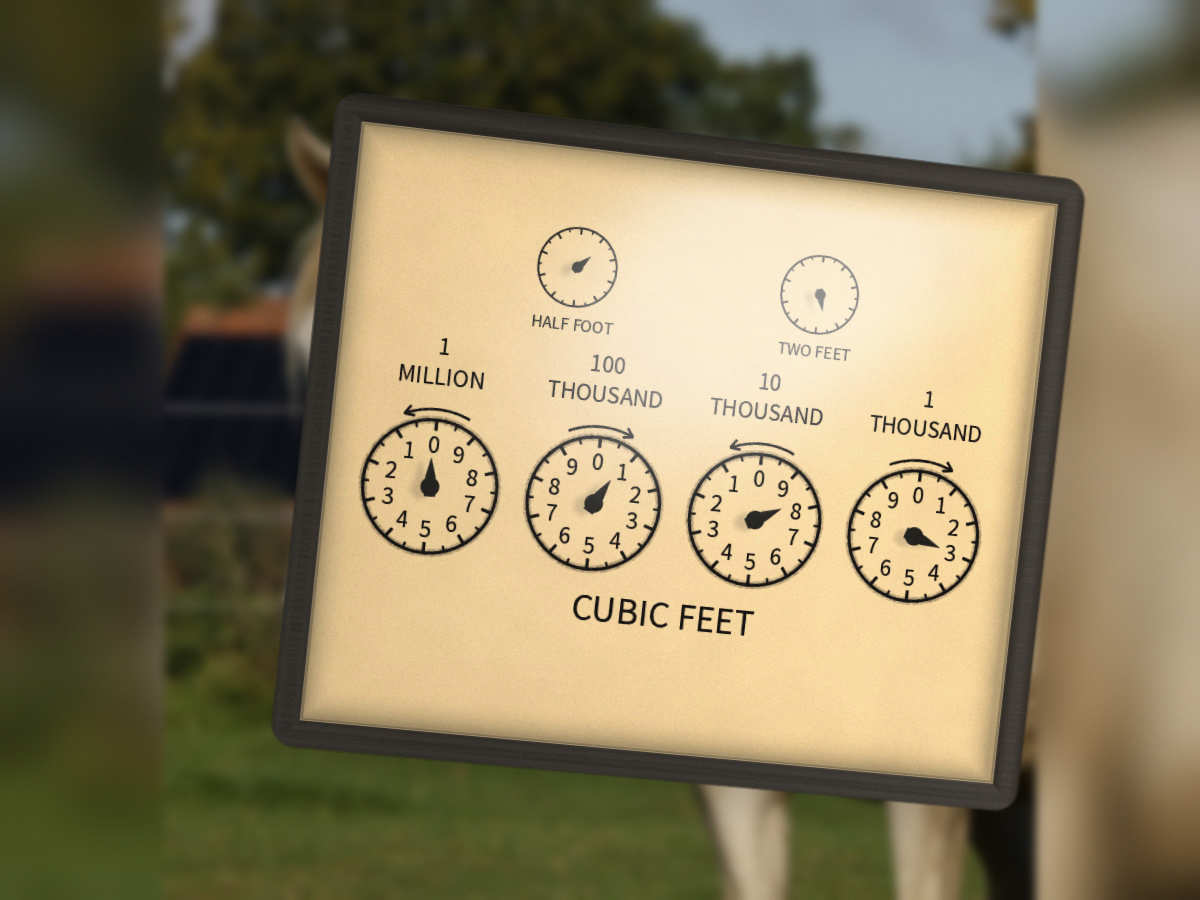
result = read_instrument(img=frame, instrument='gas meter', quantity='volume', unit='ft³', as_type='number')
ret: 8300 ft³
